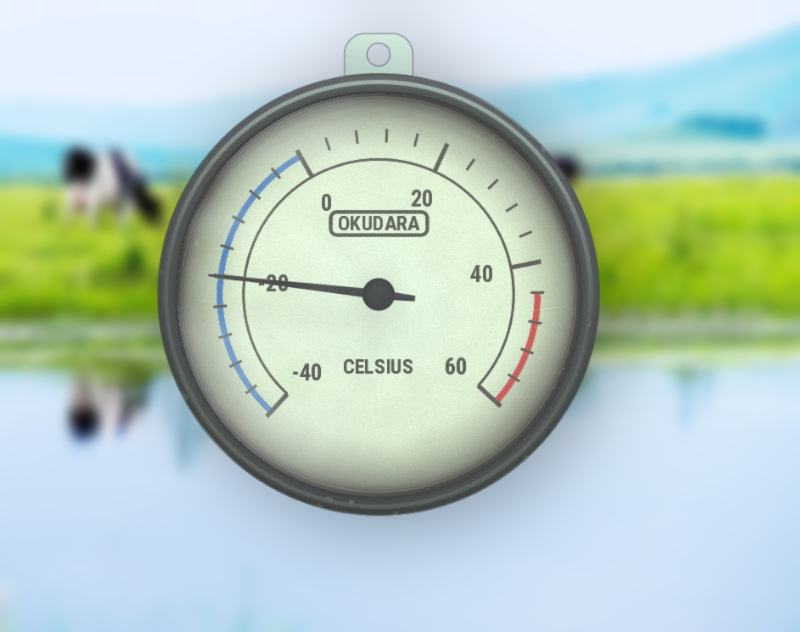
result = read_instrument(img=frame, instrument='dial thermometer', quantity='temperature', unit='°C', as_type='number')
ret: -20 °C
